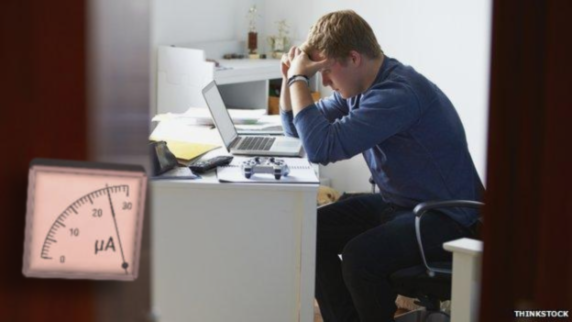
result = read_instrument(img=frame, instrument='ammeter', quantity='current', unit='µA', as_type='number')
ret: 25 µA
